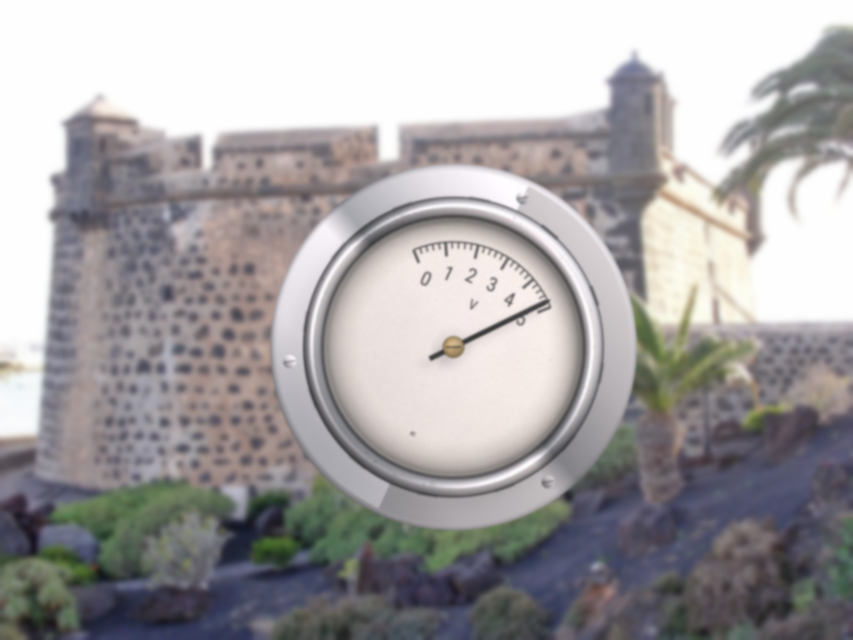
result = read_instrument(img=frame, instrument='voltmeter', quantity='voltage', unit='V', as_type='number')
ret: 4.8 V
